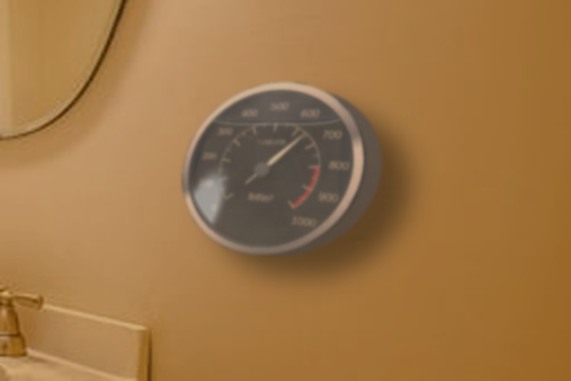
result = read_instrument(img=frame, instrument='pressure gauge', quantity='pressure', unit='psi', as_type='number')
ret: 650 psi
